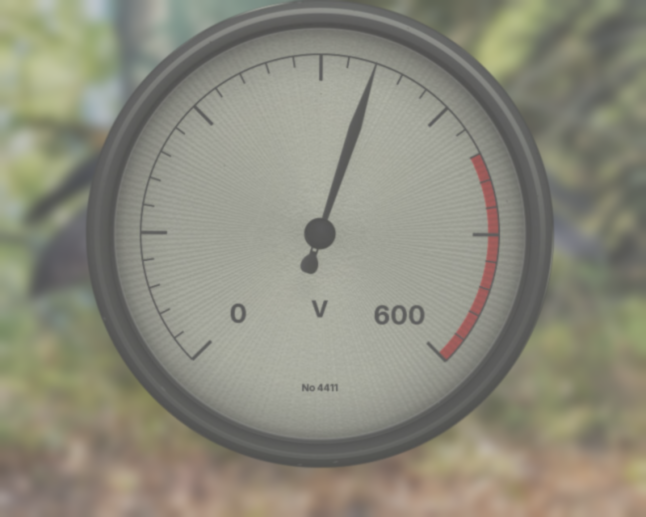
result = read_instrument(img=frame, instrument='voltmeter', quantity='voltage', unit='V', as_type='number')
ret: 340 V
